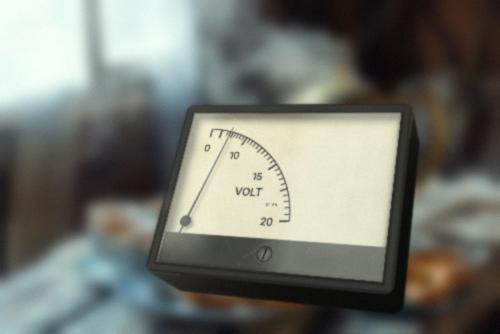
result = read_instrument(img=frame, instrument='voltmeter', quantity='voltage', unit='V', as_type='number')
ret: 7.5 V
